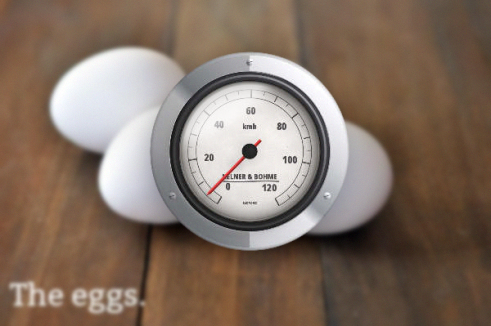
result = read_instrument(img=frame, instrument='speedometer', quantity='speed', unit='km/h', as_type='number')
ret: 5 km/h
